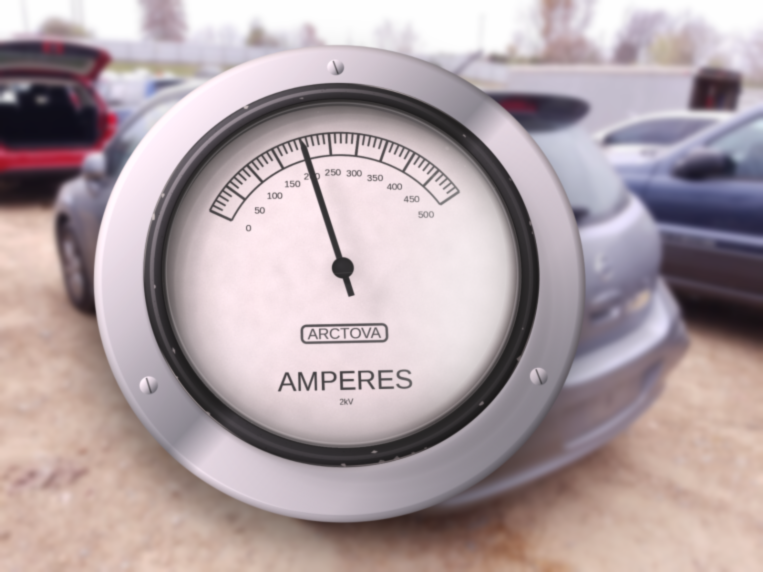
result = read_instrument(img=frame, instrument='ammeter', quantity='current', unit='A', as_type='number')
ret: 200 A
